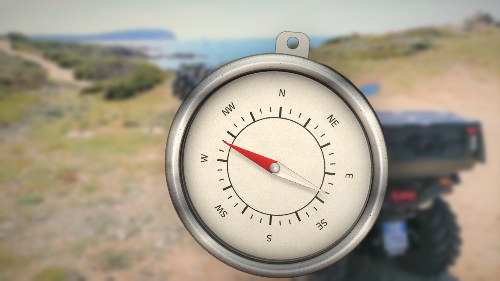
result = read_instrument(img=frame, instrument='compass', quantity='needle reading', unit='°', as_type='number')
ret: 290 °
